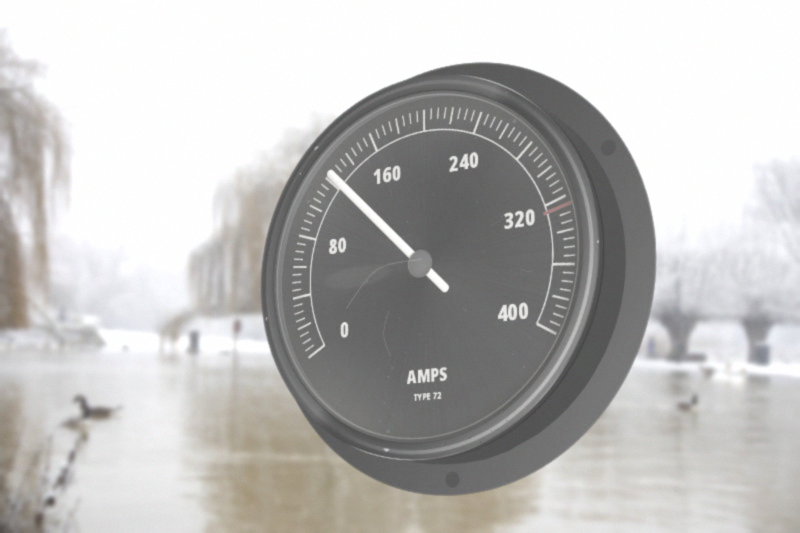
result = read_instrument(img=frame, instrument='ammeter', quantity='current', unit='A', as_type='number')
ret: 125 A
